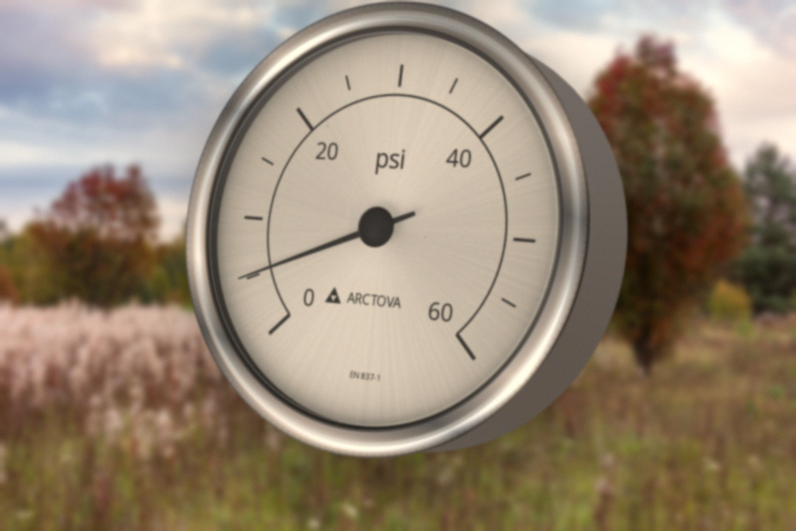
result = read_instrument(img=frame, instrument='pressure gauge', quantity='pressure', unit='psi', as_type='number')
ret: 5 psi
